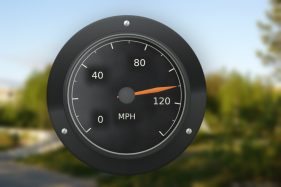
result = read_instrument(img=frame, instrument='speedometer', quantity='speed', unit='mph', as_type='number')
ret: 110 mph
